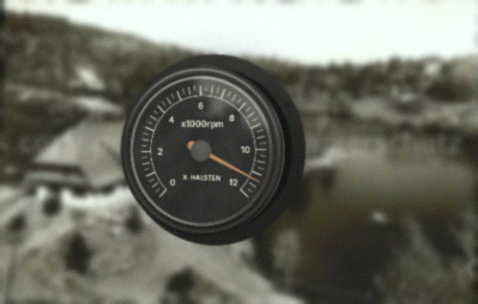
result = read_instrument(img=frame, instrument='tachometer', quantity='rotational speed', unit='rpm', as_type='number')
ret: 11250 rpm
